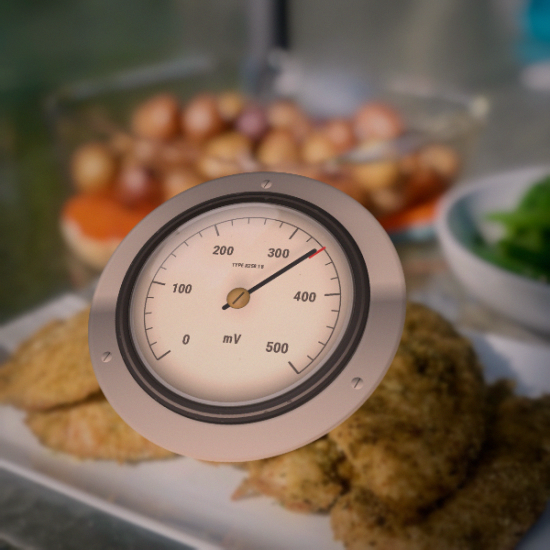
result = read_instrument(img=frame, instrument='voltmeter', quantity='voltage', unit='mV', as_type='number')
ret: 340 mV
